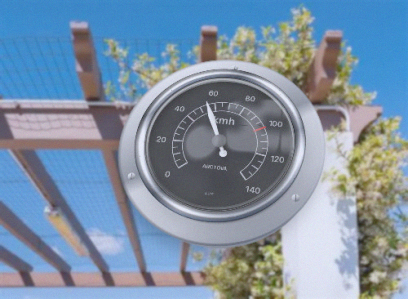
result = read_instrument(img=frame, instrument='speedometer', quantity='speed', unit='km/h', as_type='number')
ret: 55 km/h
